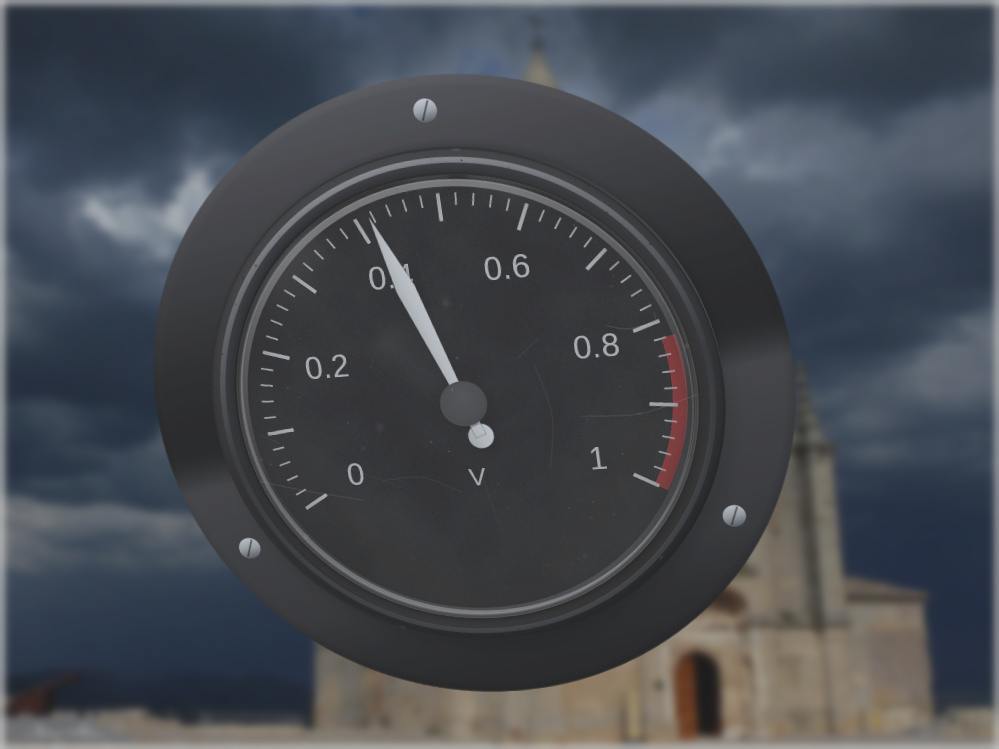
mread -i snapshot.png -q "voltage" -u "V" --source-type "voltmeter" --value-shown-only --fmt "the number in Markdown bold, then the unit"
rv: **0.42** V
